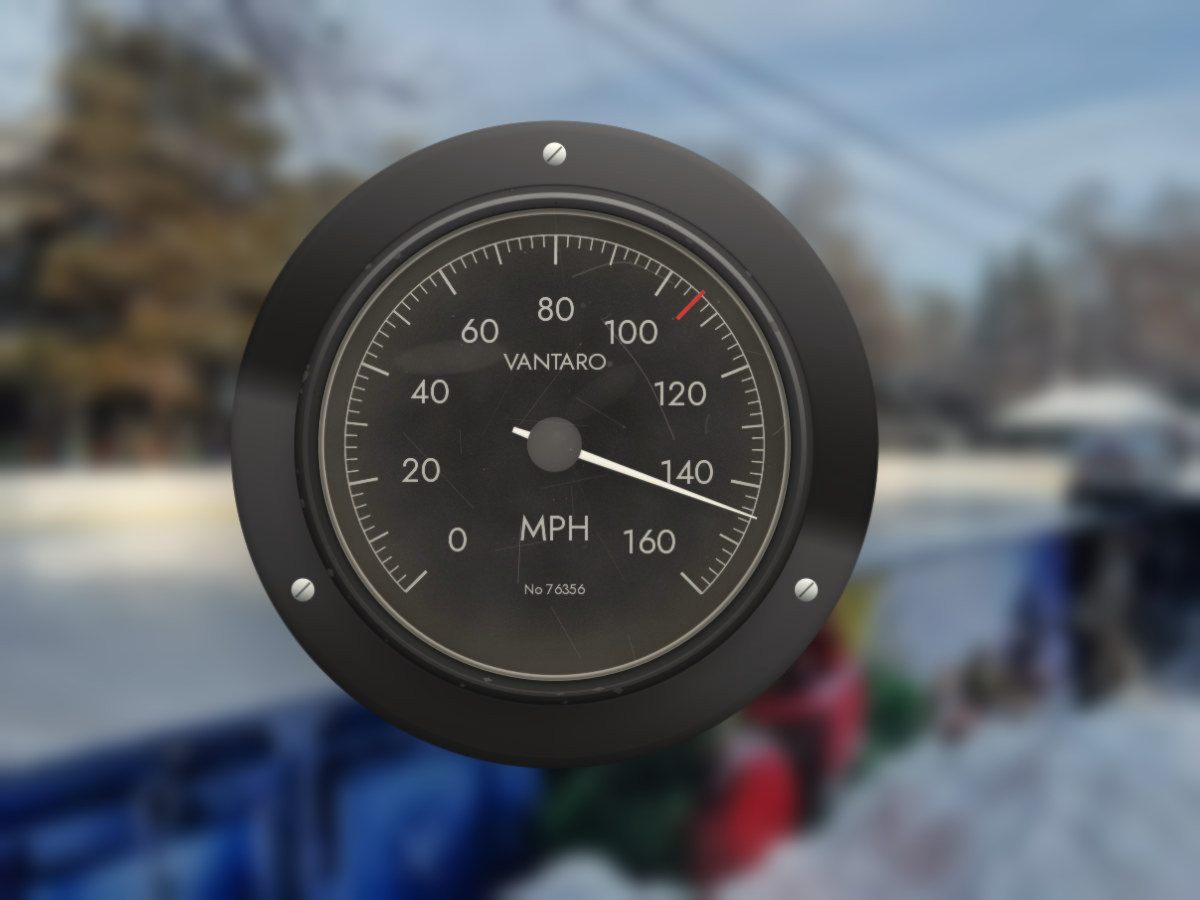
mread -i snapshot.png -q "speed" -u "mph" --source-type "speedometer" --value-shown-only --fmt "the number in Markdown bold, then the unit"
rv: **145** mph
